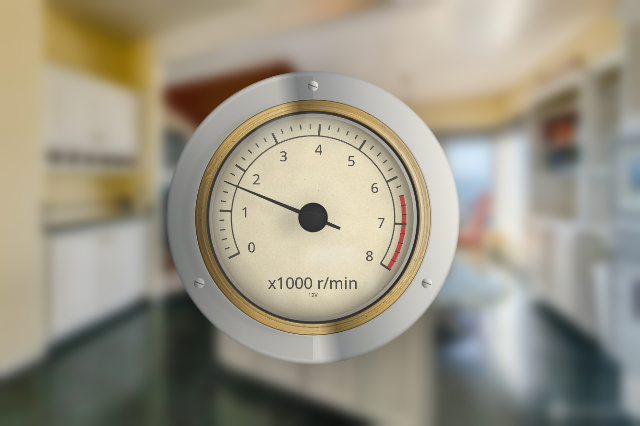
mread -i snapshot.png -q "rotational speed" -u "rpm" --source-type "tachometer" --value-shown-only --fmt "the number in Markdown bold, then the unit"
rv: **1600** rpm
